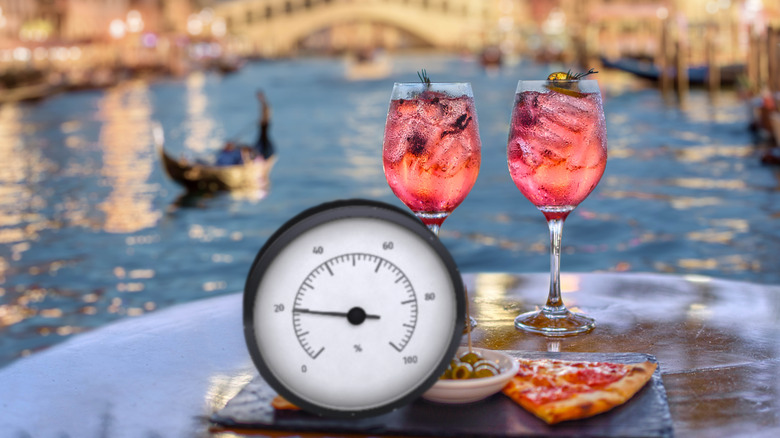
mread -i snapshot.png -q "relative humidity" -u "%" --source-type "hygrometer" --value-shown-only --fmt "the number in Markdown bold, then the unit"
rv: **20** %
